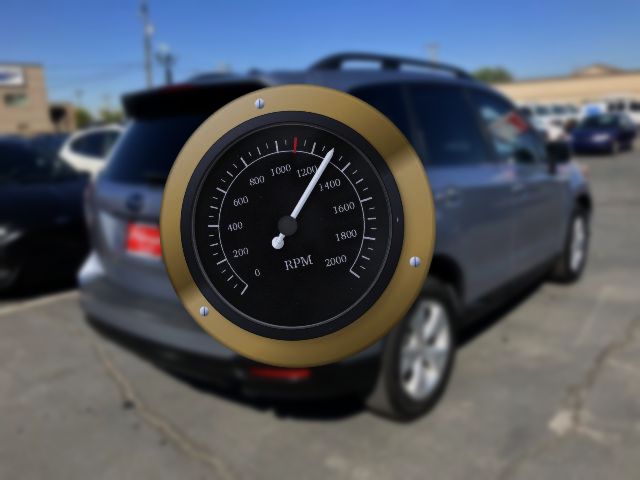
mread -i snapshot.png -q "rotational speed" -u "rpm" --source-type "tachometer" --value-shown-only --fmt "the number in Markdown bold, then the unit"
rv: **1300** rpm
